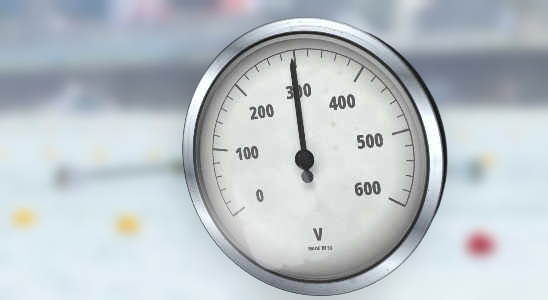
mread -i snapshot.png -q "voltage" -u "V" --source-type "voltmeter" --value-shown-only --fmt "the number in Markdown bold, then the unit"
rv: **300** V
